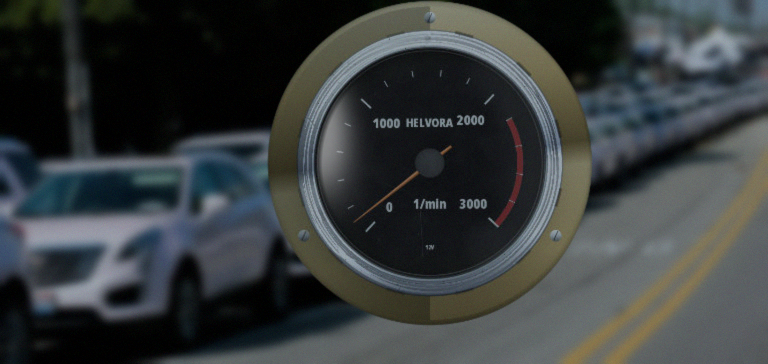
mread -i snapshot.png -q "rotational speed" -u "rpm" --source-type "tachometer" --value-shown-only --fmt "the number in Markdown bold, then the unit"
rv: **100** rpm
